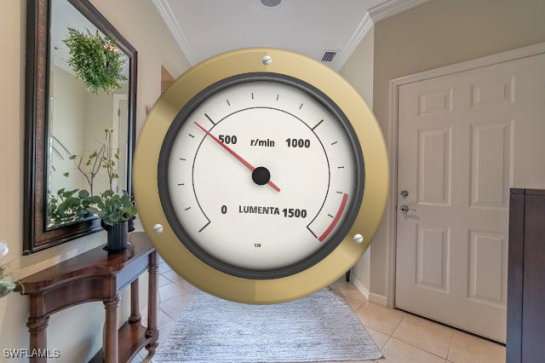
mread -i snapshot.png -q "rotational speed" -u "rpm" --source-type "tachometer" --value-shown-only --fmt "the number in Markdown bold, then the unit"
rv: **450** rpm
